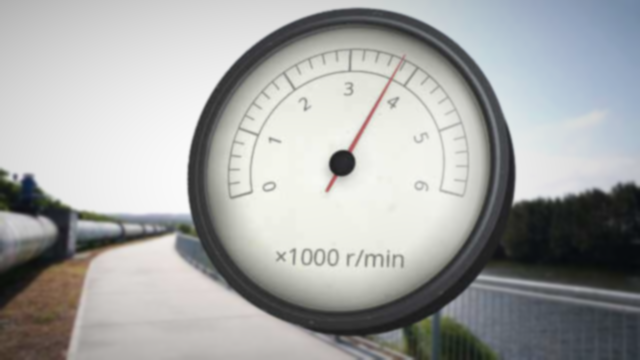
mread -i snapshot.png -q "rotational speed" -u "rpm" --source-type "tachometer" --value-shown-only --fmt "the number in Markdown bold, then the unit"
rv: **3800** rpm
